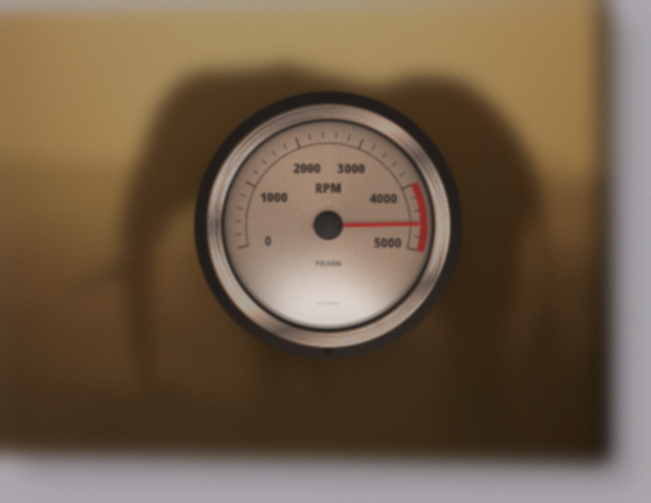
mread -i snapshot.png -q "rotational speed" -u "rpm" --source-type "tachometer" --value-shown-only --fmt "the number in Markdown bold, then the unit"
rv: **4600** rpm
